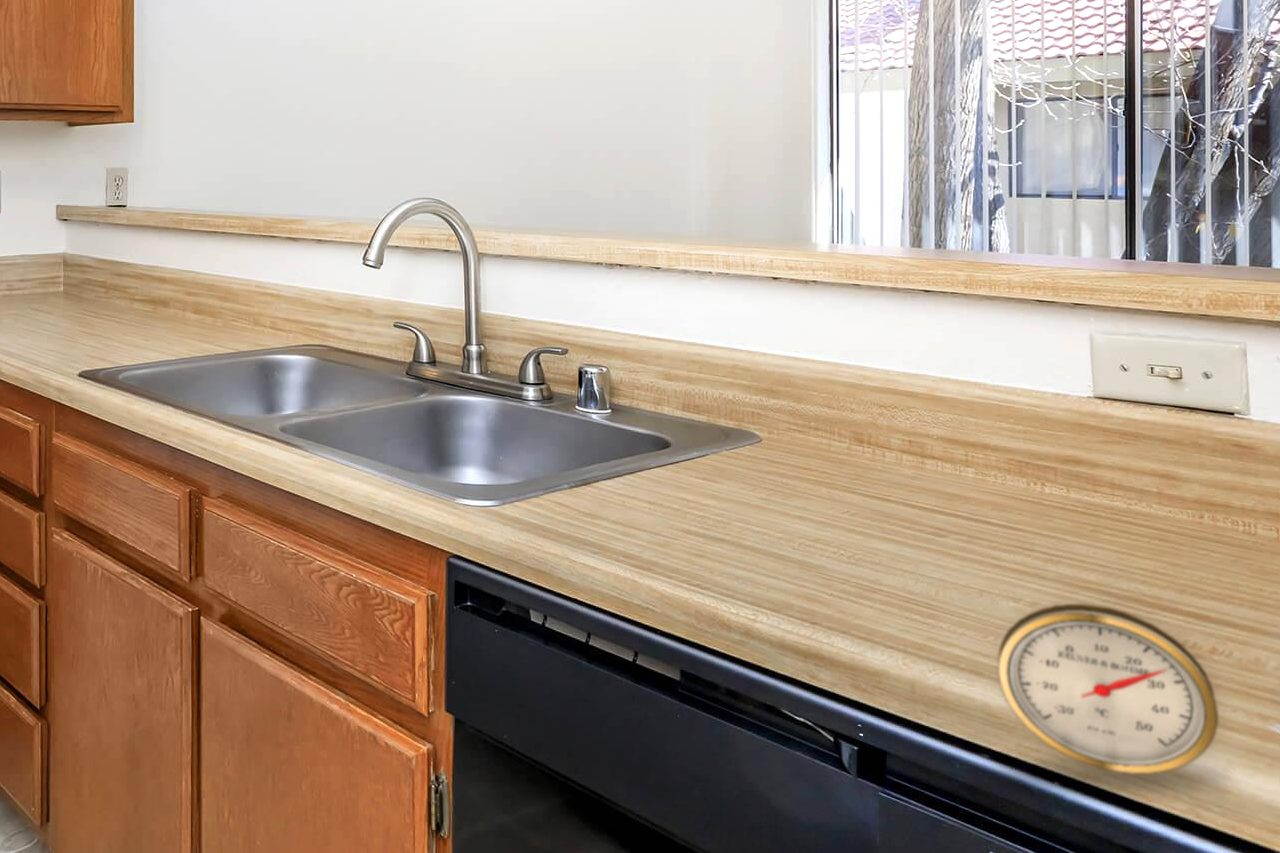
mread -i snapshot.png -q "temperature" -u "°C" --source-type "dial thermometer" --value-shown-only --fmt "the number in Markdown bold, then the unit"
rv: **26** °C
